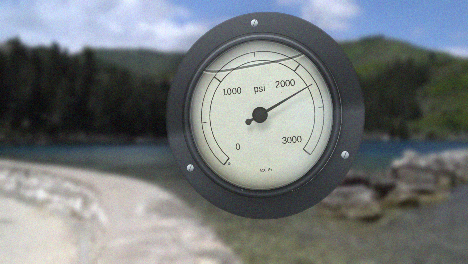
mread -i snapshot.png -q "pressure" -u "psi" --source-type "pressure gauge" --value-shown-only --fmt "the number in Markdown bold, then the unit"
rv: **2250** psi
